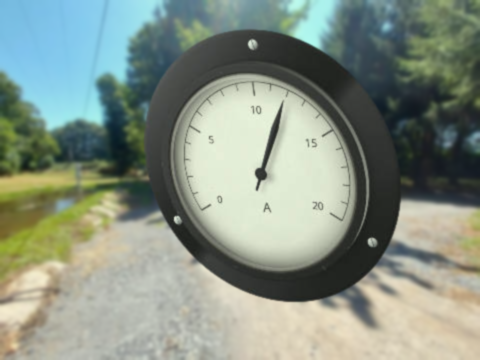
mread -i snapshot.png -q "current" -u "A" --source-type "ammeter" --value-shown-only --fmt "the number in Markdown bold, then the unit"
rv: **12** A
